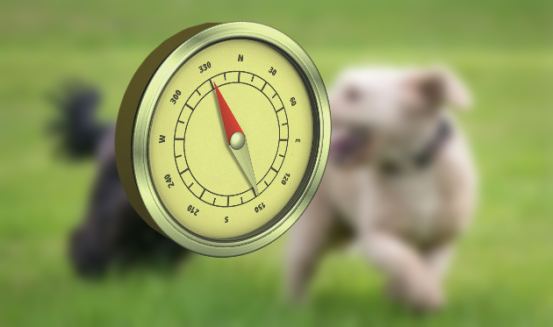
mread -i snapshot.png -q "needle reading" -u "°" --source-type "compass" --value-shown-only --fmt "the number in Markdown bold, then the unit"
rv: **330** °
